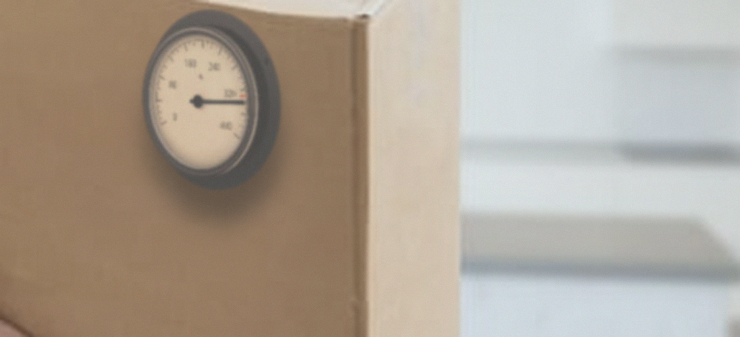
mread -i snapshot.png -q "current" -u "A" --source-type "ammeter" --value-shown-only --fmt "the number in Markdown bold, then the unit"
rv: **340** A
